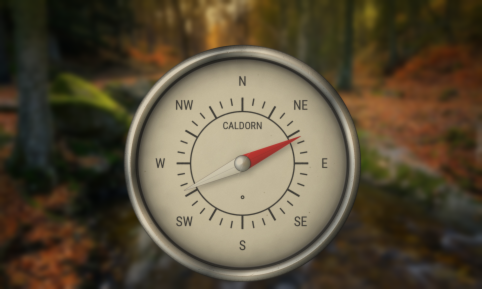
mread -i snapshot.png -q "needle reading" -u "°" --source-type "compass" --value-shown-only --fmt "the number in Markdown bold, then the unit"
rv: **65** °
